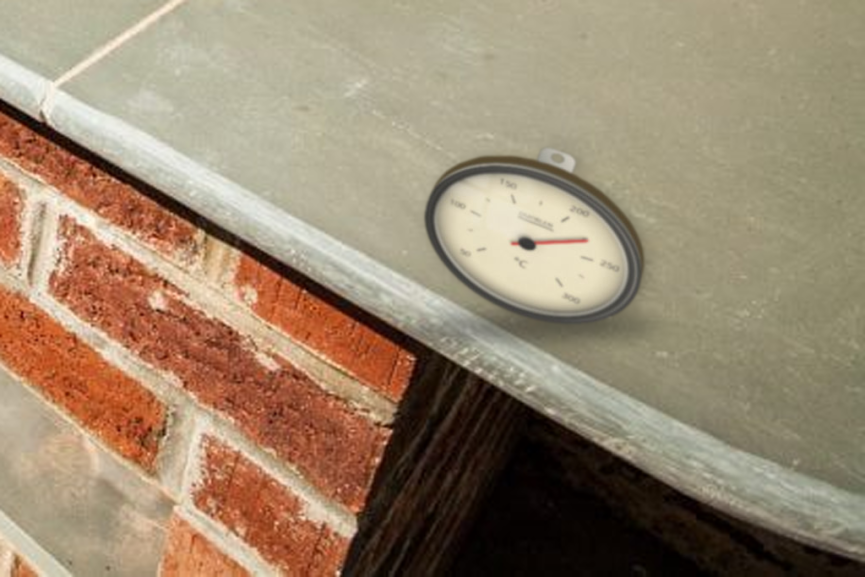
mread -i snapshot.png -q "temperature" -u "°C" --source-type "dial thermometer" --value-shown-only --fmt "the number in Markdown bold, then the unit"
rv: **225** °C
